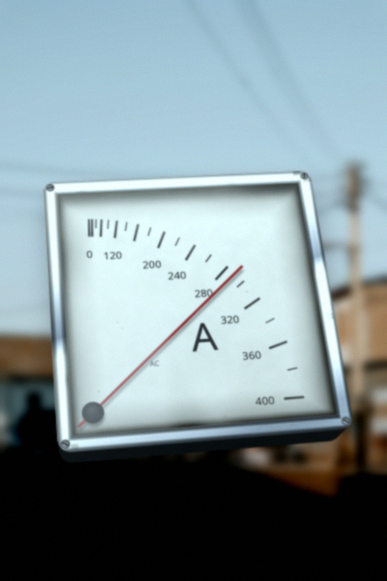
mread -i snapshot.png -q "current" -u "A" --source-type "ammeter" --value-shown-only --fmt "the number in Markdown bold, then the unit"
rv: **290** A
